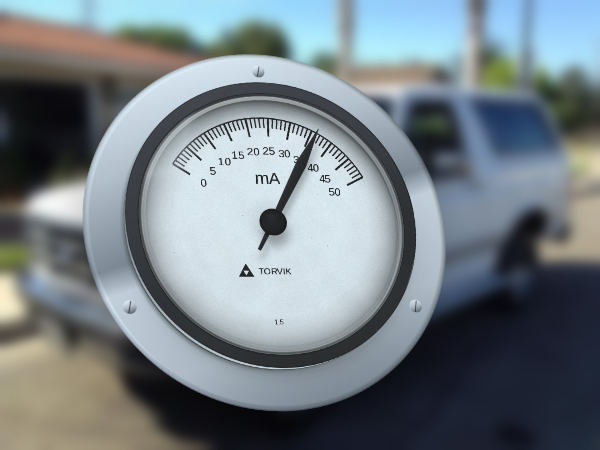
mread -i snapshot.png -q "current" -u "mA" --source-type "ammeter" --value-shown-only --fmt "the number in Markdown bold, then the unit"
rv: **36** mA
